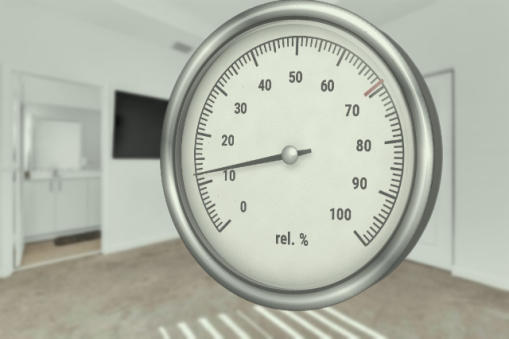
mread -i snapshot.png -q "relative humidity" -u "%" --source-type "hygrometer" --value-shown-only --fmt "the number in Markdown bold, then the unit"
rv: **12** %
